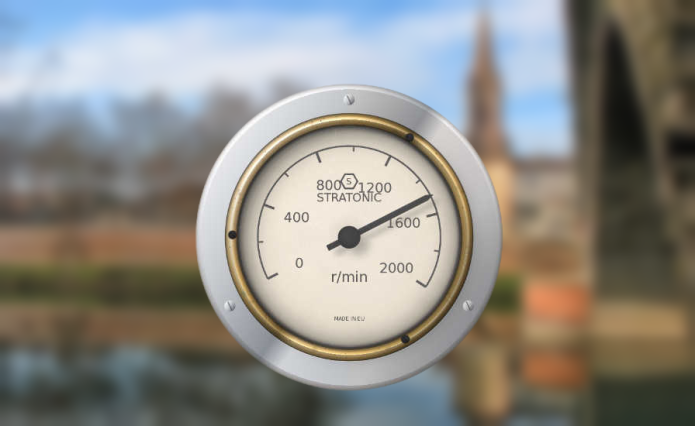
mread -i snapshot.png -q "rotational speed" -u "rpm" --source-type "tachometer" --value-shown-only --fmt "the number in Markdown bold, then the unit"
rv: **1500** rpm
